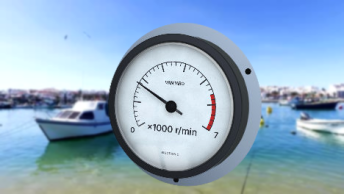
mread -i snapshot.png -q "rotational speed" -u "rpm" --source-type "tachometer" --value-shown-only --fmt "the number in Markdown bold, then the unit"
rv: **1800** rpm
